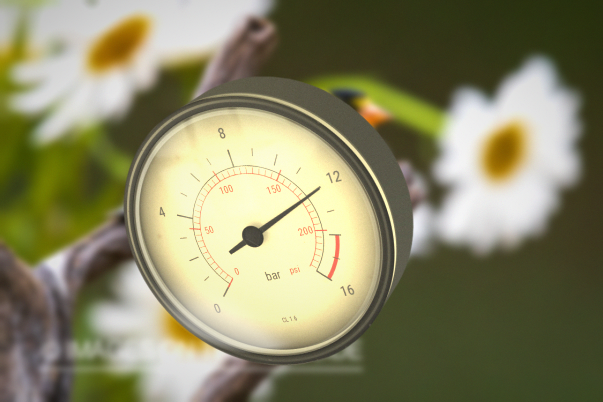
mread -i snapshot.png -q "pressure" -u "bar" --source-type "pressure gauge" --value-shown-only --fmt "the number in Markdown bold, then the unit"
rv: **12** bar
